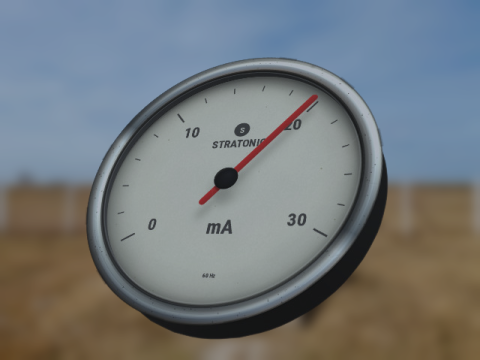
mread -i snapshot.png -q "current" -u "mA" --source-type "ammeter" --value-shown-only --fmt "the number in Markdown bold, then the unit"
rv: **20** mA
